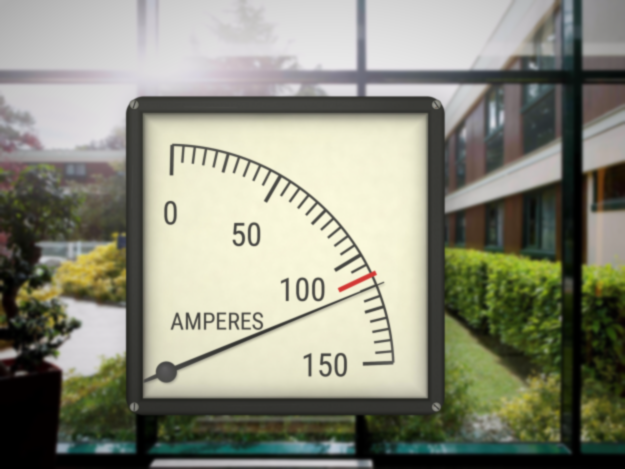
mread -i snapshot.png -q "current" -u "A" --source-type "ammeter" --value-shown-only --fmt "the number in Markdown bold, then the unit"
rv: **115** A
